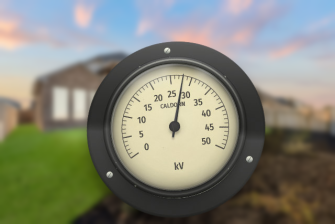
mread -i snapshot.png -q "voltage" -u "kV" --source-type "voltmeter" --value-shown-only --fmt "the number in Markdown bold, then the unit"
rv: **28** kV
